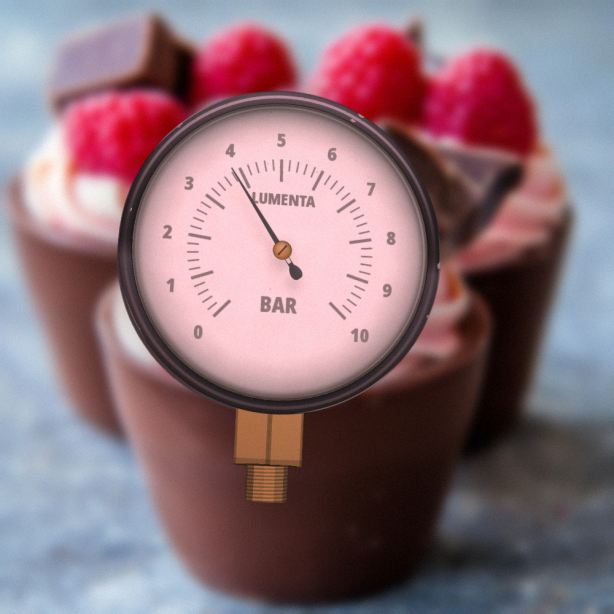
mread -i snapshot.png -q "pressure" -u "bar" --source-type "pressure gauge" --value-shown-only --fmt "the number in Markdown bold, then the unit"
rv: **3.8** bar
